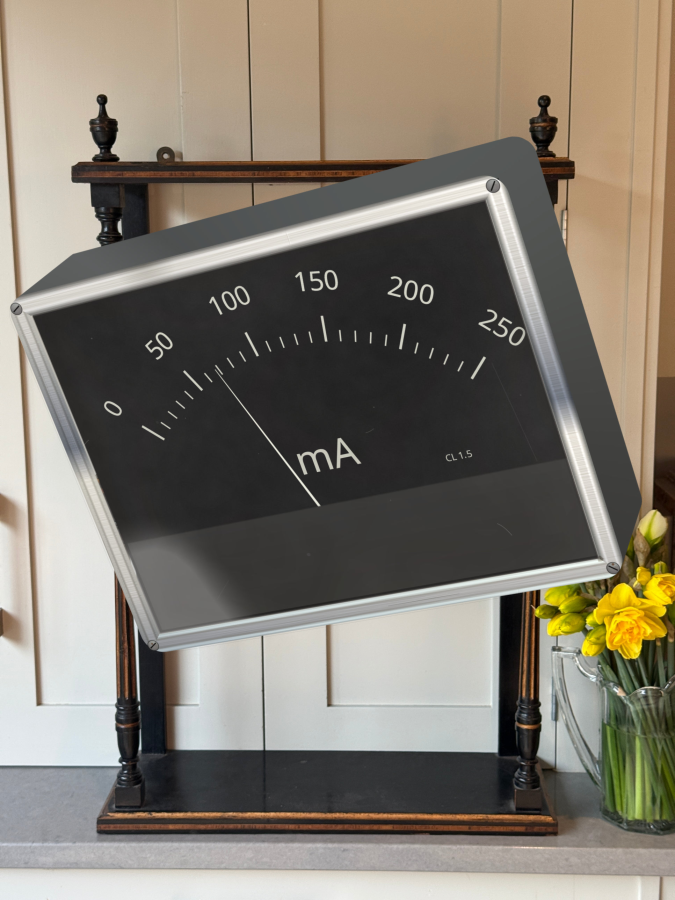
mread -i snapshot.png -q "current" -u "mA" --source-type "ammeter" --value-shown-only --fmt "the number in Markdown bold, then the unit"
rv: **70** mA
